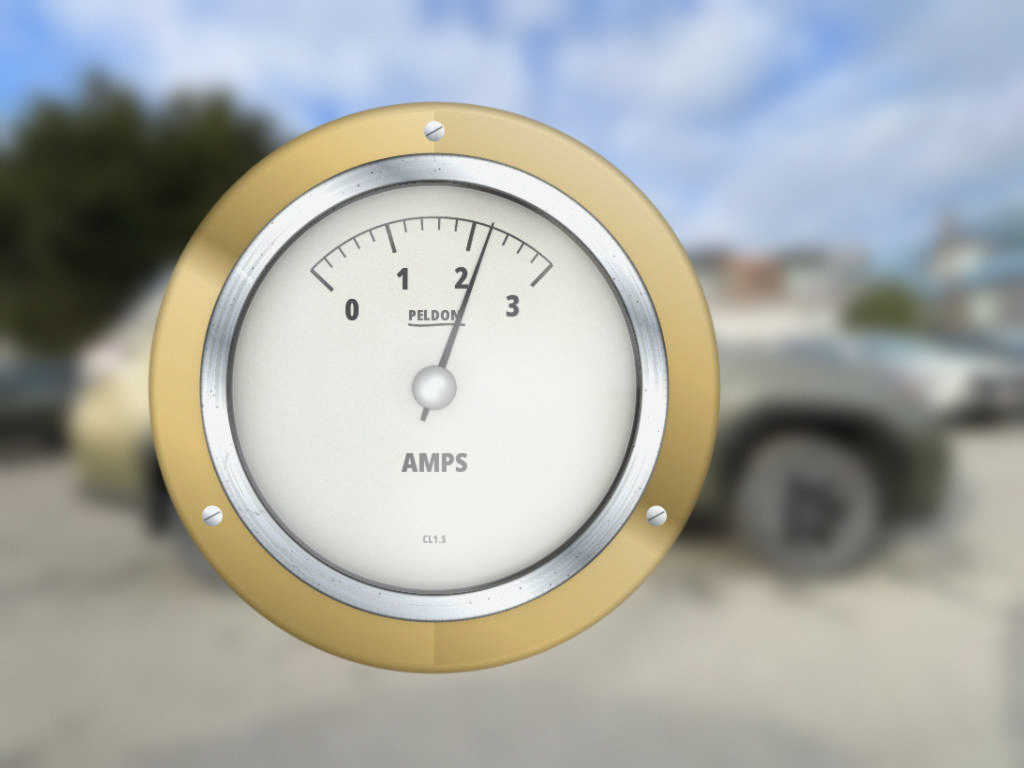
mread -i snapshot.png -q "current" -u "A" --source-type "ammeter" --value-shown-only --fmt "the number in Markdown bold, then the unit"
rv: **2.2** A
